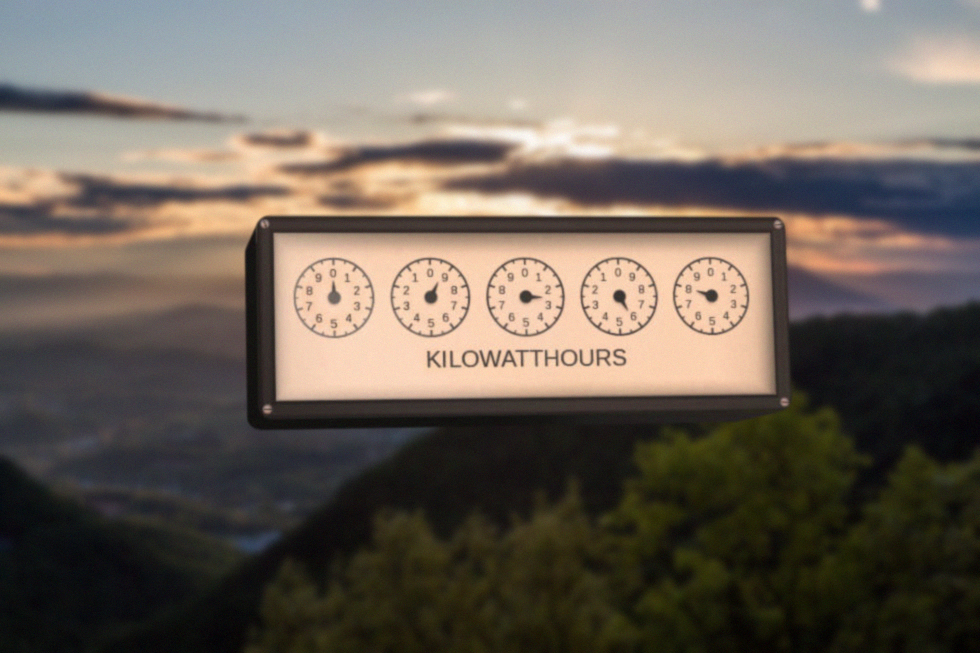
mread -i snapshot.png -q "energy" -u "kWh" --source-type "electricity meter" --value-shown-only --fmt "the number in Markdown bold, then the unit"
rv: **99258** kWh
